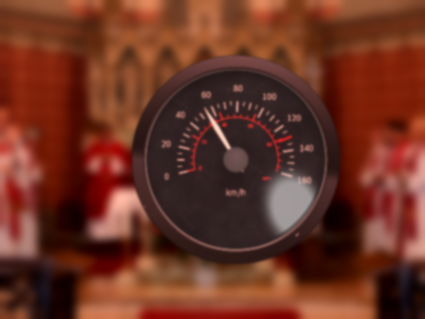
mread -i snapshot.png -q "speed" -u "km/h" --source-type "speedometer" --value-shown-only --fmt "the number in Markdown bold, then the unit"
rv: **55** km/h
